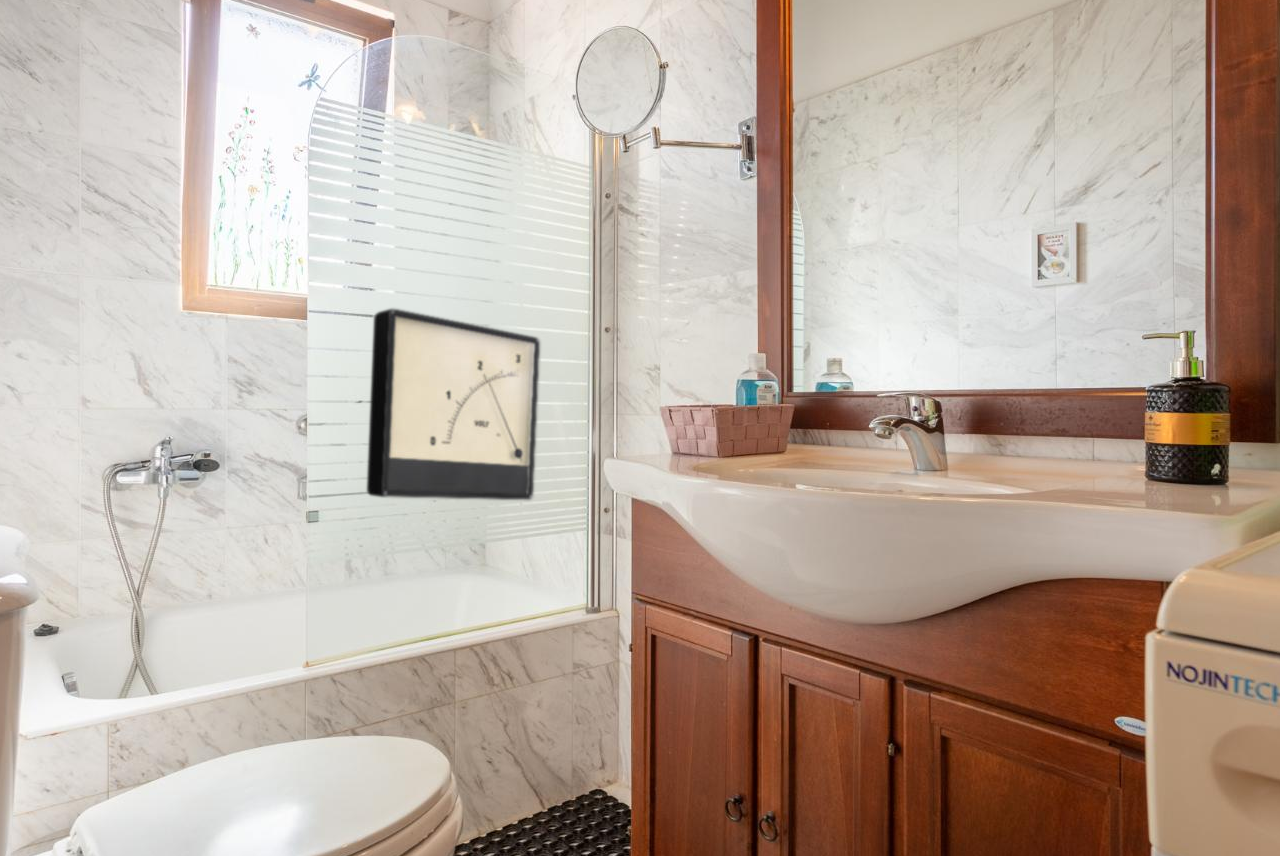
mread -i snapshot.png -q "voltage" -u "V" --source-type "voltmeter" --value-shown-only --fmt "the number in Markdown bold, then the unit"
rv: **2** V
